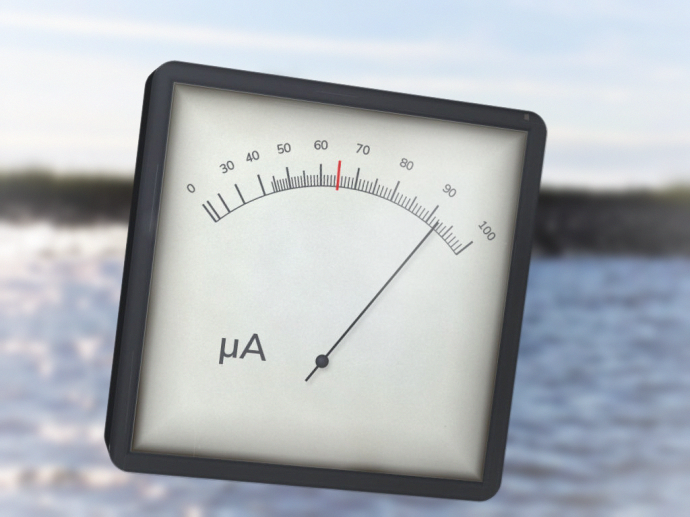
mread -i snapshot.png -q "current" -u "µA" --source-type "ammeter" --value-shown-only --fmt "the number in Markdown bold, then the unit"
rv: **92** µA
